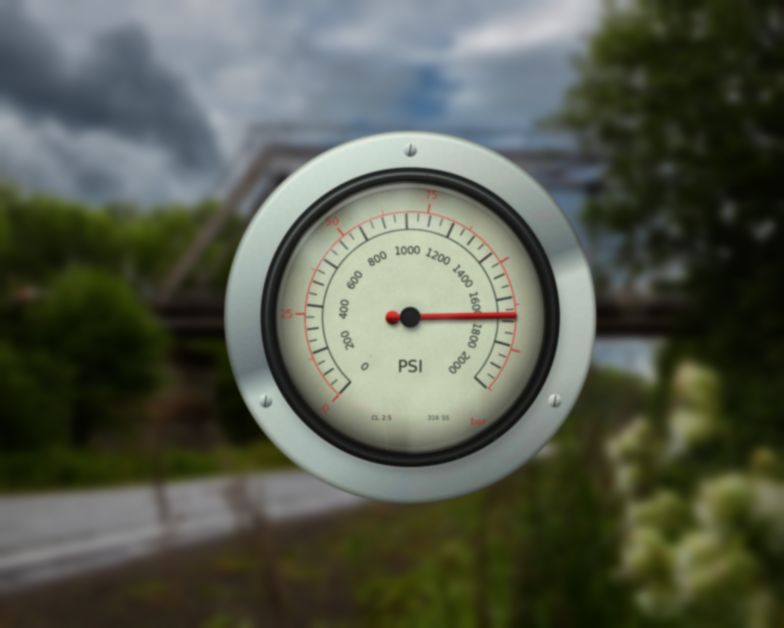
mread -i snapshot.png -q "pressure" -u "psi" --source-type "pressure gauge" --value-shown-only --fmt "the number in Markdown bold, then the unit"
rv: **1675** psi
